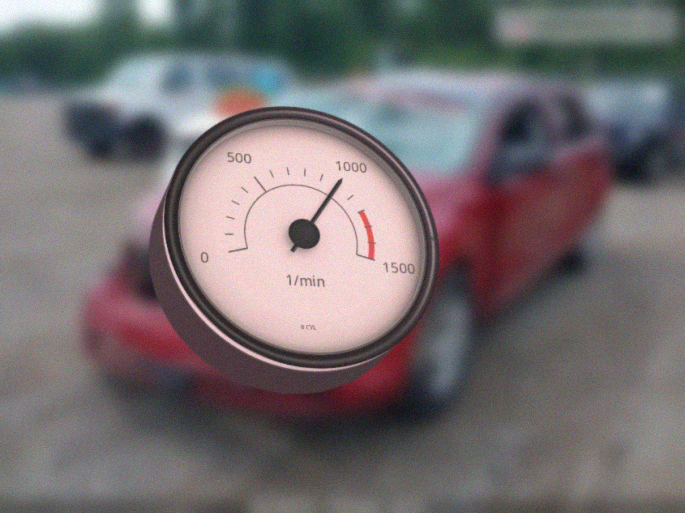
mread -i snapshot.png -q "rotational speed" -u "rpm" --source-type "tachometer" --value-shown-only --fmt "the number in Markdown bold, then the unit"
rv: **1000** rpm
